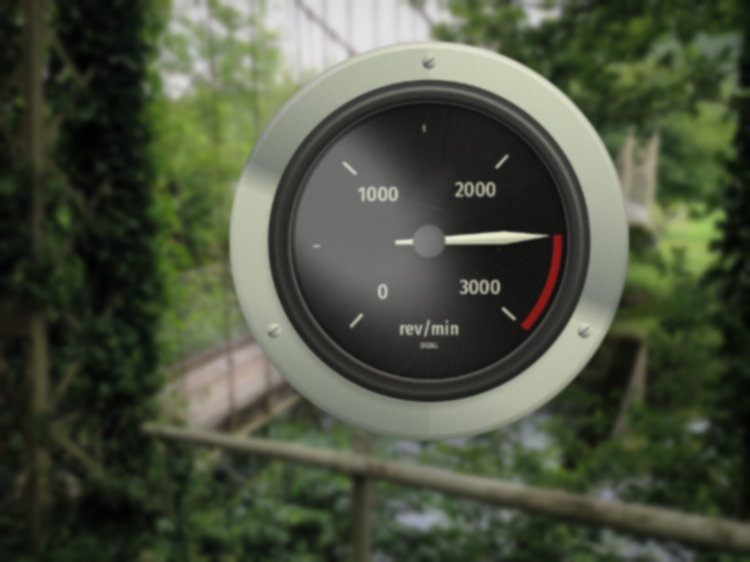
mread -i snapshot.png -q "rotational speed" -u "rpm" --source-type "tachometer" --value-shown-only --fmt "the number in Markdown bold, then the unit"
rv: **2500** rpm
